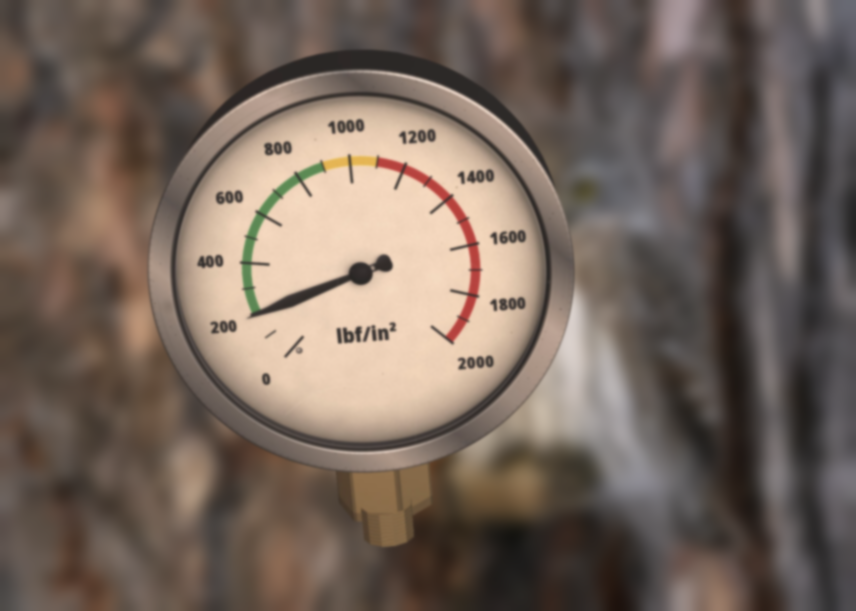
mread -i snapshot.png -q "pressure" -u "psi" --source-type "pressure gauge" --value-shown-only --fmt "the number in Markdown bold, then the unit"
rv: **200** psi
